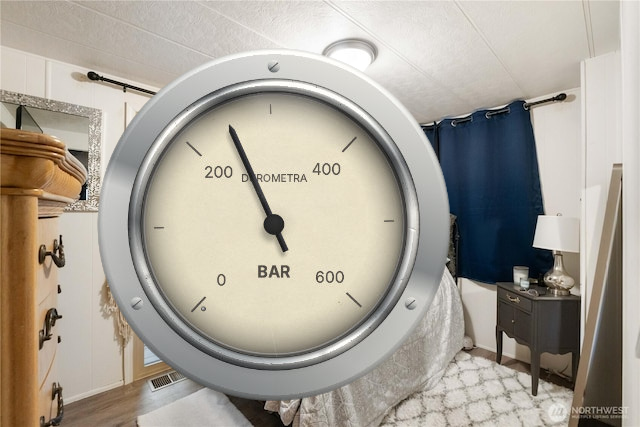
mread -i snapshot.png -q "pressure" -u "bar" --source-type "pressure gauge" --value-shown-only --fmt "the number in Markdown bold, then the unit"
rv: **250** bar
